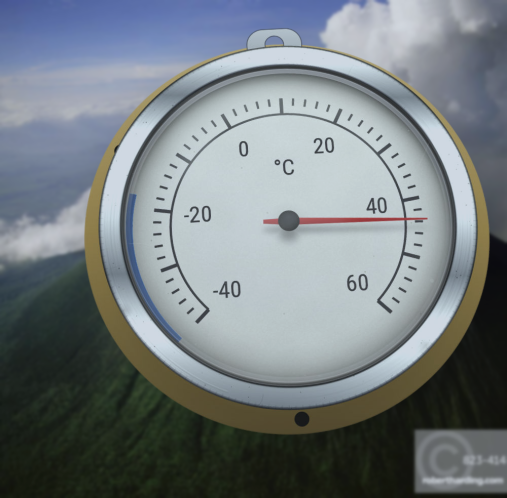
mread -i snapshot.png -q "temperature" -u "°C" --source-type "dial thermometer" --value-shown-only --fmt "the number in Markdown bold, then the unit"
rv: **44** °C
